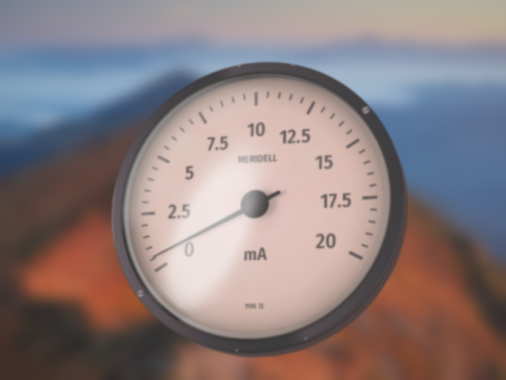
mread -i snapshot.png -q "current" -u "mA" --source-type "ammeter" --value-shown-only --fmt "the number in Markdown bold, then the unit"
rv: **0.5** mA
